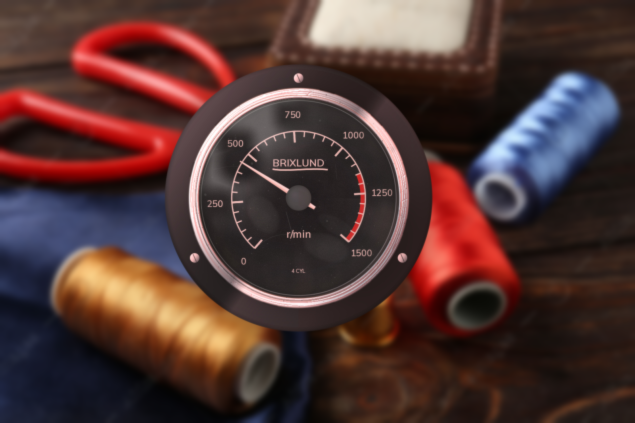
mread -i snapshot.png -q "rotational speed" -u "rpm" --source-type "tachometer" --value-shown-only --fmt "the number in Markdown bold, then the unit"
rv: **450** rpm
